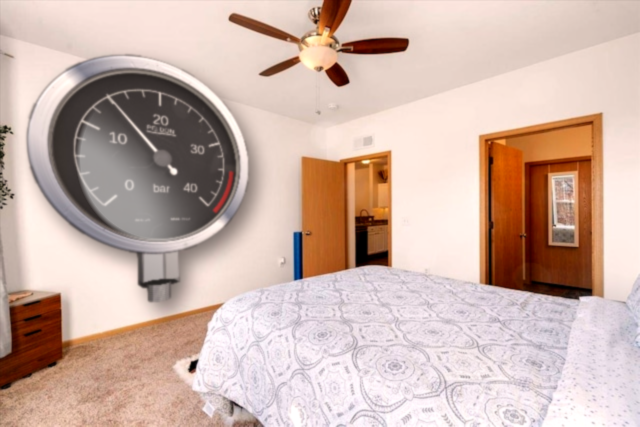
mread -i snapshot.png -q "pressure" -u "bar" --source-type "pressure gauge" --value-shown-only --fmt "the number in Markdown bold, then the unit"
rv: **14** bar
